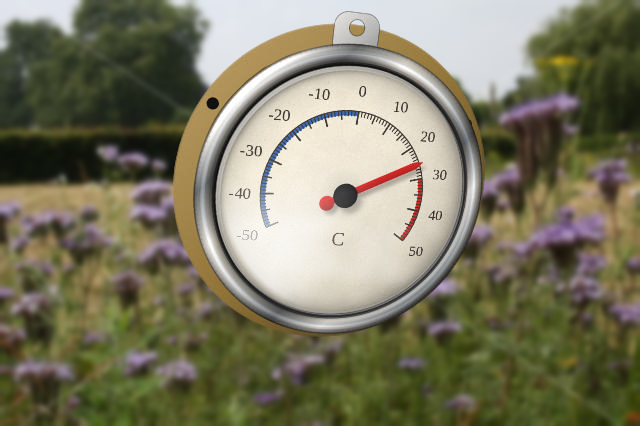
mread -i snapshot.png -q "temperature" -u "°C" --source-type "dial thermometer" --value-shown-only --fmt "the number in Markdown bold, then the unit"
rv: **25** °C
